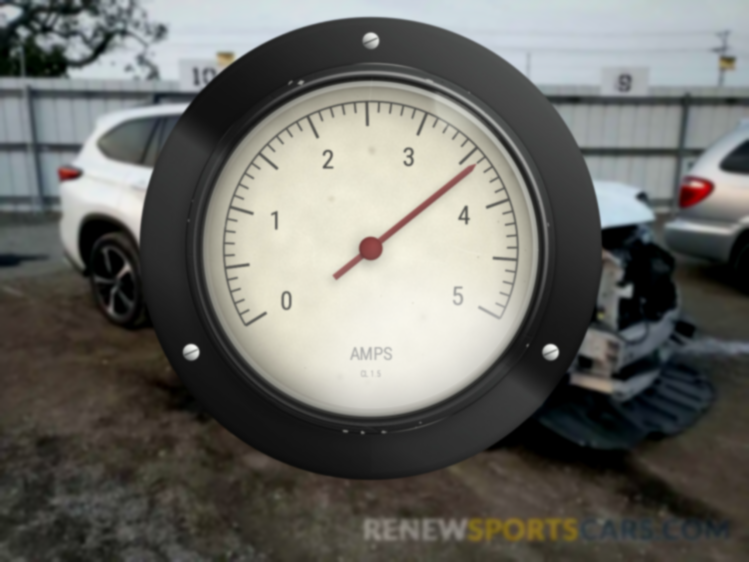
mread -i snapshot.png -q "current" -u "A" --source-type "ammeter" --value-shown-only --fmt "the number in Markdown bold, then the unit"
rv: **3.6** A
